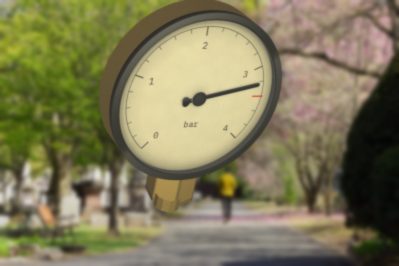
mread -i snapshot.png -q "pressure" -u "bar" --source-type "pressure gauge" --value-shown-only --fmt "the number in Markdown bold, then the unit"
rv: **3.2** bar
